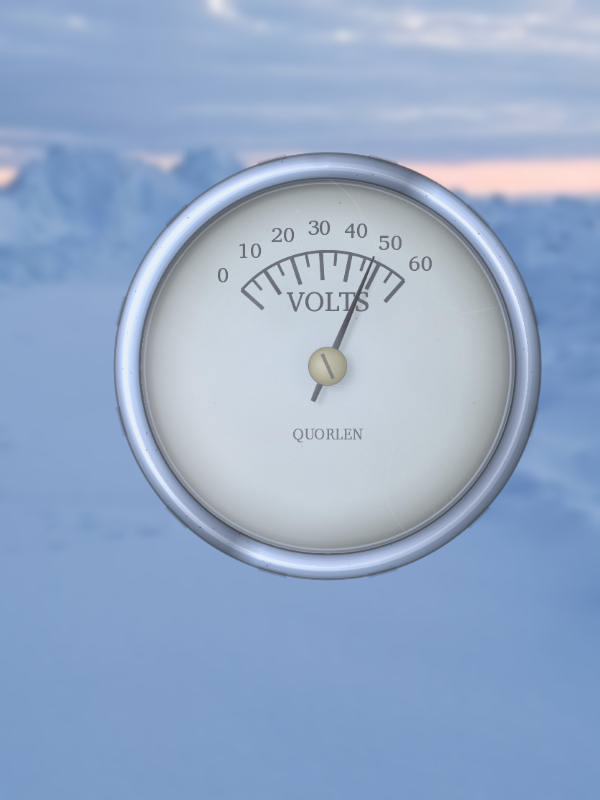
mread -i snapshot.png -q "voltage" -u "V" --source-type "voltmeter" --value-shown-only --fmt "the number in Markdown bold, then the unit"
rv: **47.5** V
